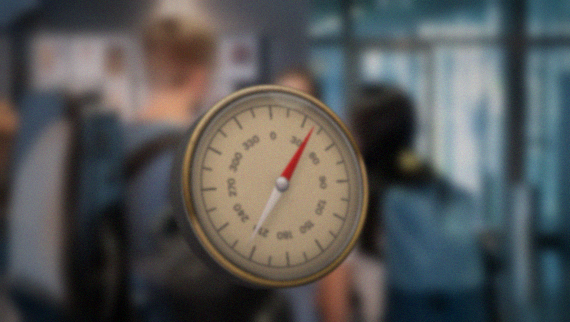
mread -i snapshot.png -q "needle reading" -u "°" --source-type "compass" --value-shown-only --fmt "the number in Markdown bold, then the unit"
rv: **37.5** °
